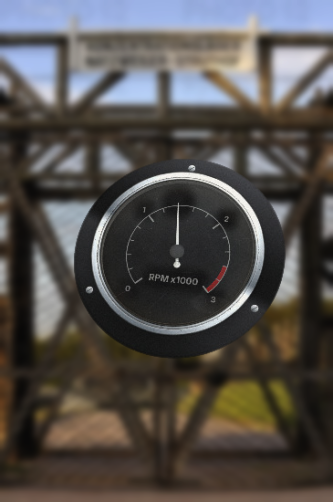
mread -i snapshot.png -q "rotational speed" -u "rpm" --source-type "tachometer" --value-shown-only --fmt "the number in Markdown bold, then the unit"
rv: **1400** rpm
